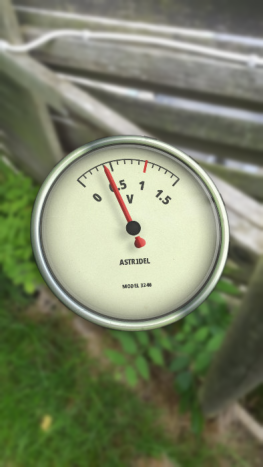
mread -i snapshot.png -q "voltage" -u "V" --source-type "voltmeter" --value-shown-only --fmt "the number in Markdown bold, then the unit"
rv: **0.4** V
